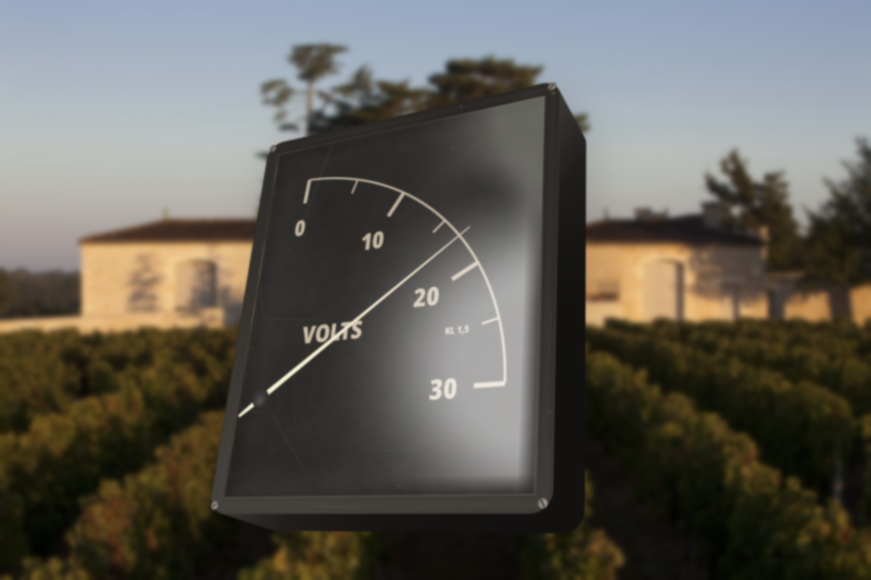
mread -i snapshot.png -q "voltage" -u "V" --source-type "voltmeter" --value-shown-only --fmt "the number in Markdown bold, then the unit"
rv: **17.5** V
